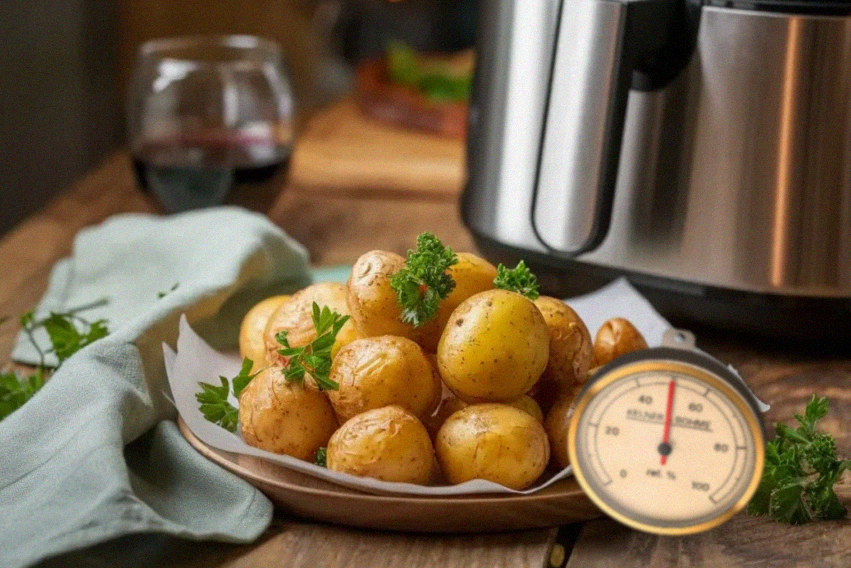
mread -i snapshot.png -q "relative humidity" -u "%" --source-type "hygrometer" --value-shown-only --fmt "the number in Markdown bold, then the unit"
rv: **50** %
